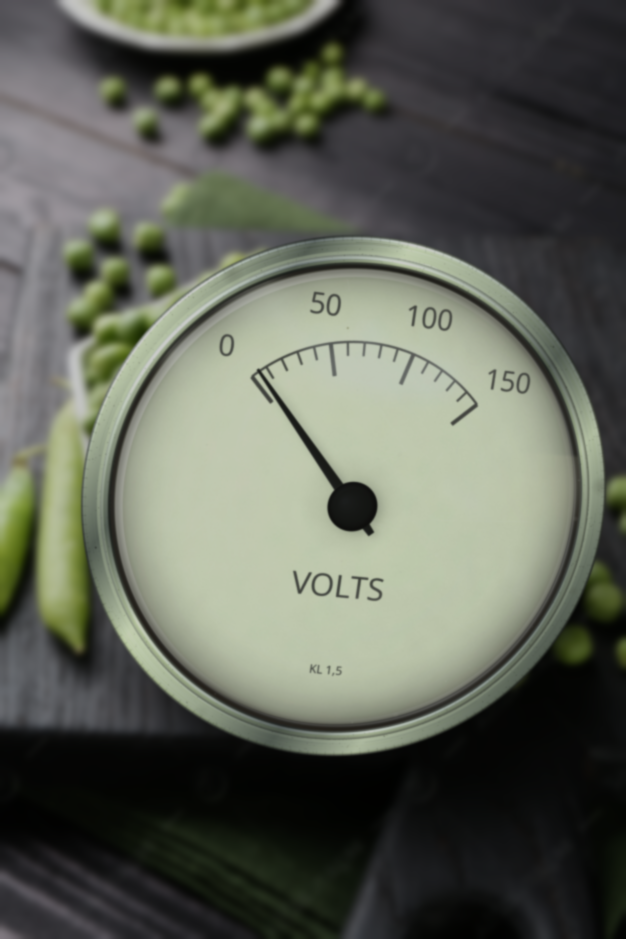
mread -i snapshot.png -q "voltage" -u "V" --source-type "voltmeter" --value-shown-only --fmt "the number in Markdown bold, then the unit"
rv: **5** V
